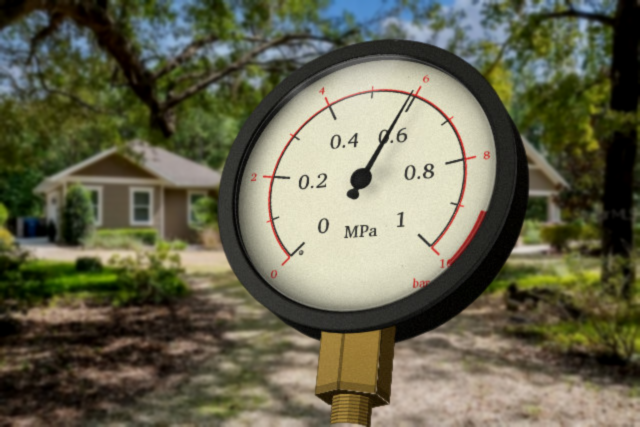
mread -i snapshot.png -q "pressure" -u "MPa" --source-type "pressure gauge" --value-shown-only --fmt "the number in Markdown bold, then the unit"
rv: **0.6** MPa
